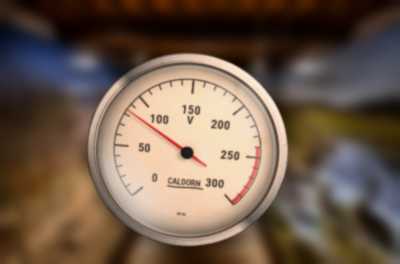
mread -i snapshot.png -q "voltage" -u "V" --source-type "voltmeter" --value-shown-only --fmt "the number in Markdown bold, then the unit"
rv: **85** V
